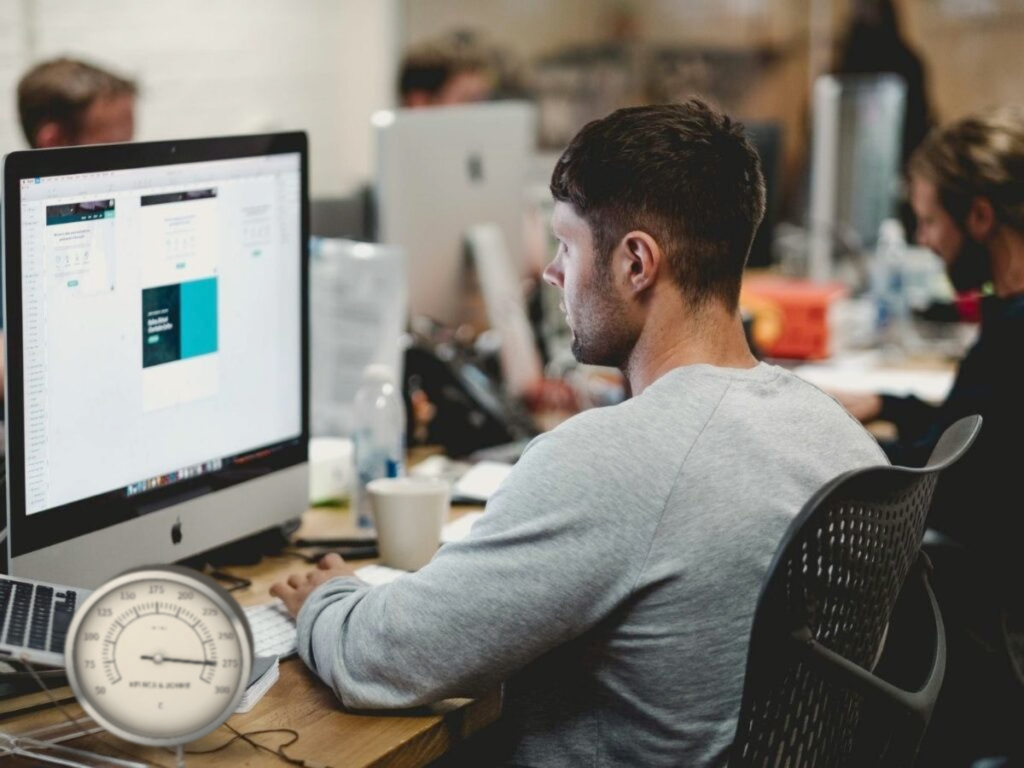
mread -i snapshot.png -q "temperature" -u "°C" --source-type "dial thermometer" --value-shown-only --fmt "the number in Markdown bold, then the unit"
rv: **275** °C
